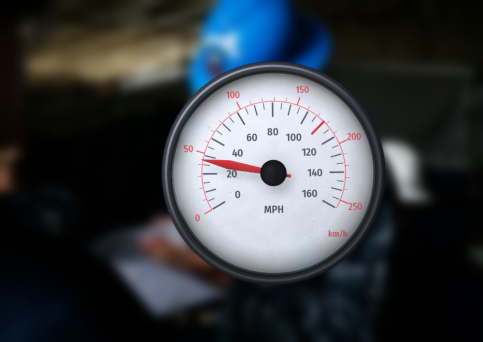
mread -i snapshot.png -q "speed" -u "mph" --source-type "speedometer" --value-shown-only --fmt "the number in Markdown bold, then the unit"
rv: **27.5** mph
